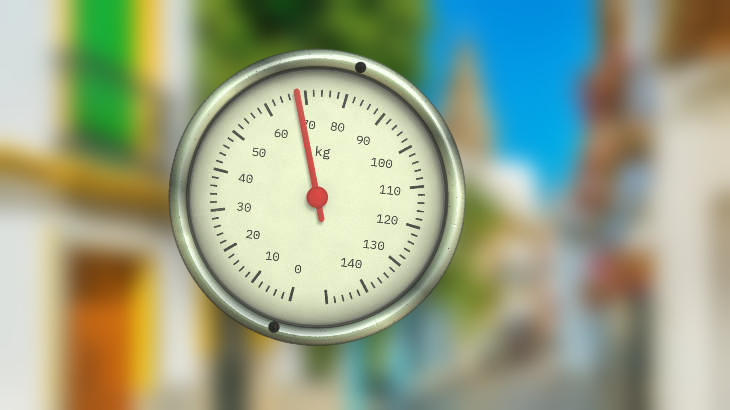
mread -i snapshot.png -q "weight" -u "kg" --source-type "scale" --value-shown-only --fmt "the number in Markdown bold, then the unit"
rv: **68** kg
